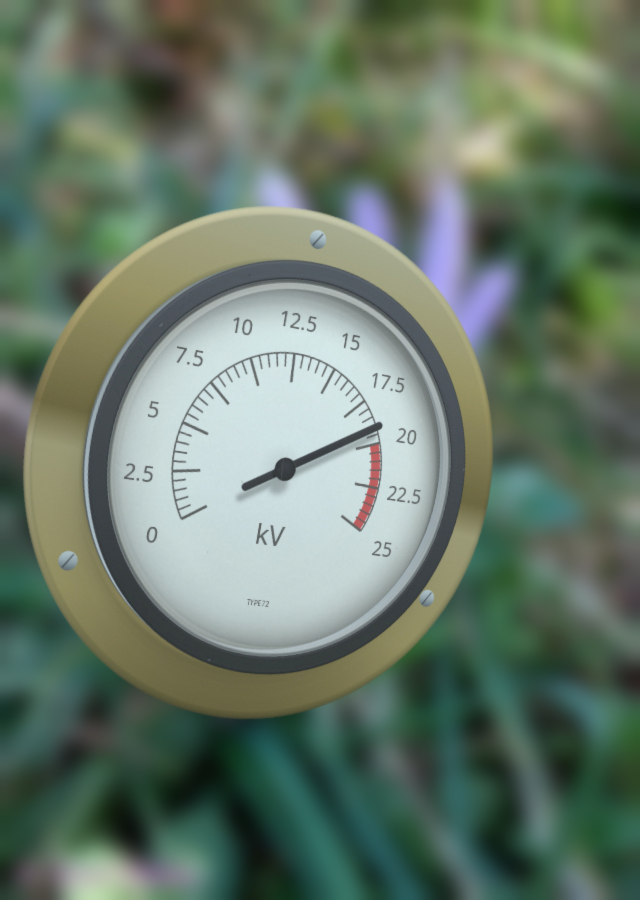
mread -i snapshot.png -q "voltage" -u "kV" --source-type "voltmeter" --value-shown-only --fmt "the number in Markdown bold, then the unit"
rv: **19** kV
